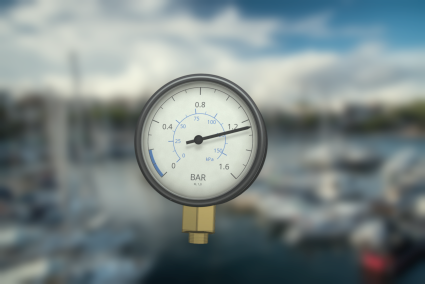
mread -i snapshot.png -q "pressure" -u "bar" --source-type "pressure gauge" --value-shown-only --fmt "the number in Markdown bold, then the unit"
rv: **1.25** bar
